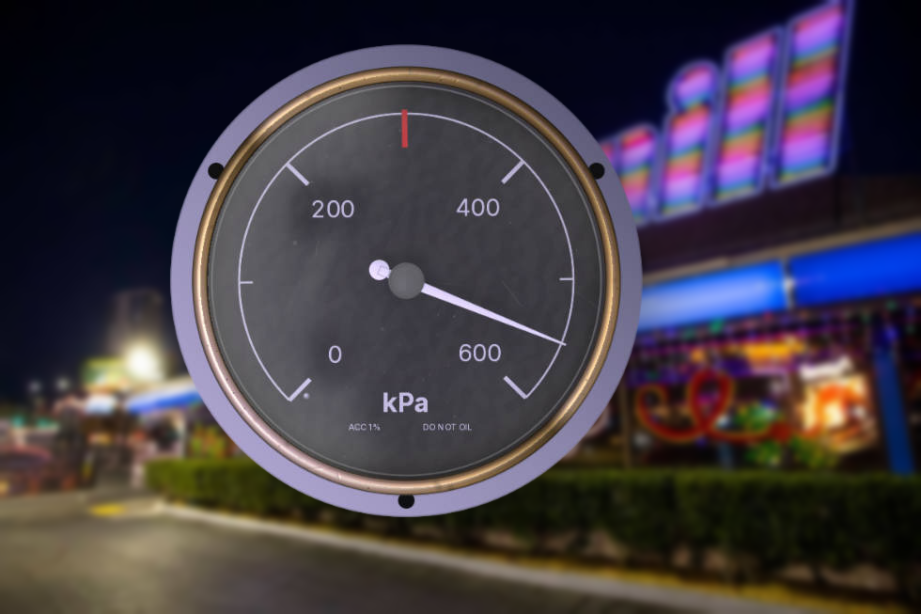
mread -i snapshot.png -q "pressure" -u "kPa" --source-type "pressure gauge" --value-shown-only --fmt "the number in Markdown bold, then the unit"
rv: **550** kPa
